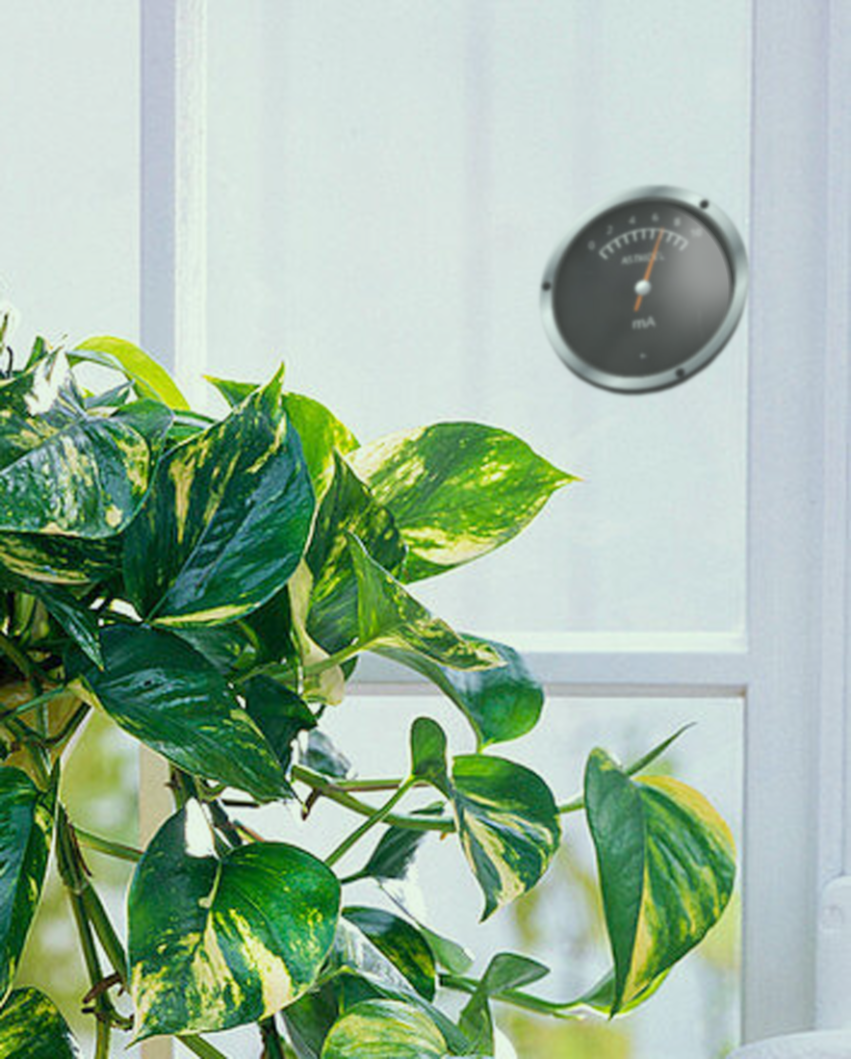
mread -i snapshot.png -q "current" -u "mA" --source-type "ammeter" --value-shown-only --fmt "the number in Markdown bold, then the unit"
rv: **7** mA
